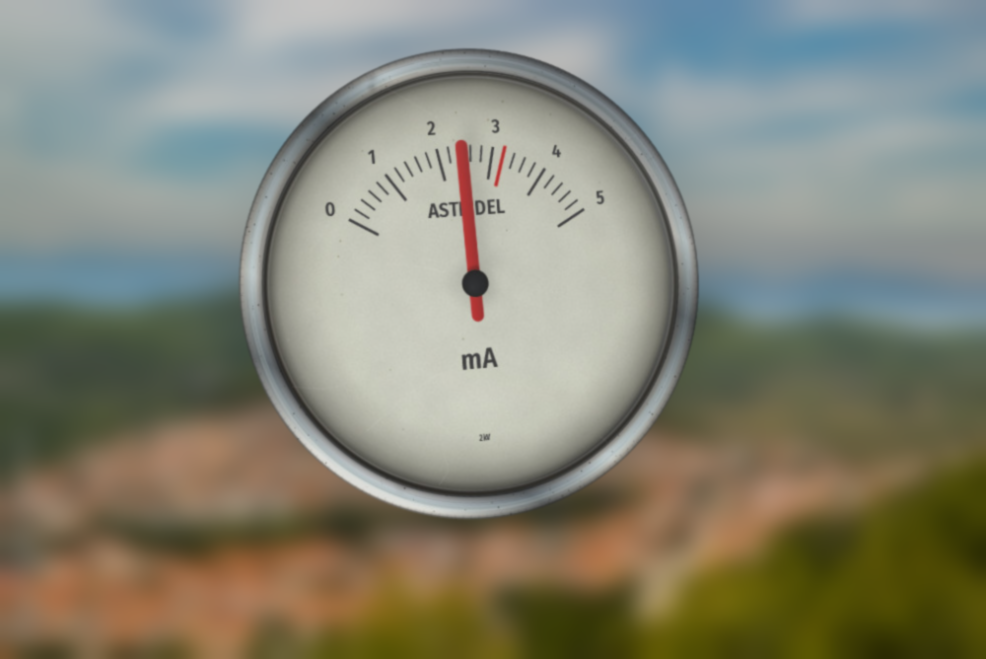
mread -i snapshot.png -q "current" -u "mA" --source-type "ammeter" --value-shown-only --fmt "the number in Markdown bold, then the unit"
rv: **2.4** mA
